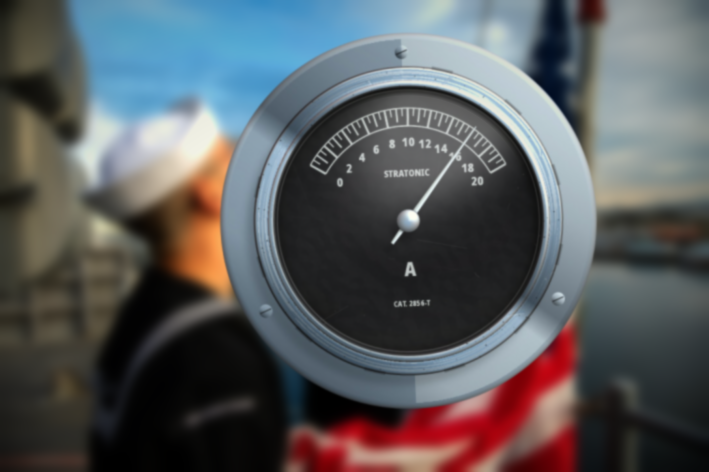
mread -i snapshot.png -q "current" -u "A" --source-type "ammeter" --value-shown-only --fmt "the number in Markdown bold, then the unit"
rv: **16** A
